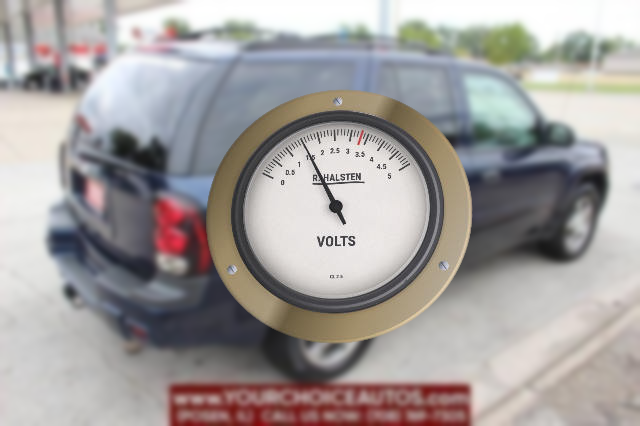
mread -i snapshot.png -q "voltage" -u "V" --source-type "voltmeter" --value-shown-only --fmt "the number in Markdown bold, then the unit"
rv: **1.5** V
